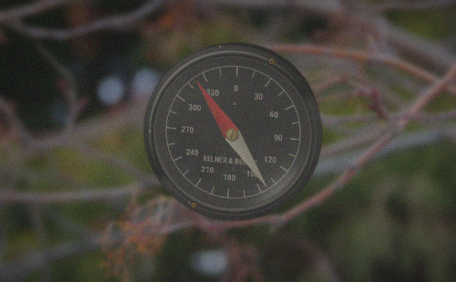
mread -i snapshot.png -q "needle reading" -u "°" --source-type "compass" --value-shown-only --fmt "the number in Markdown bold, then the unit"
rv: **322.5** °
